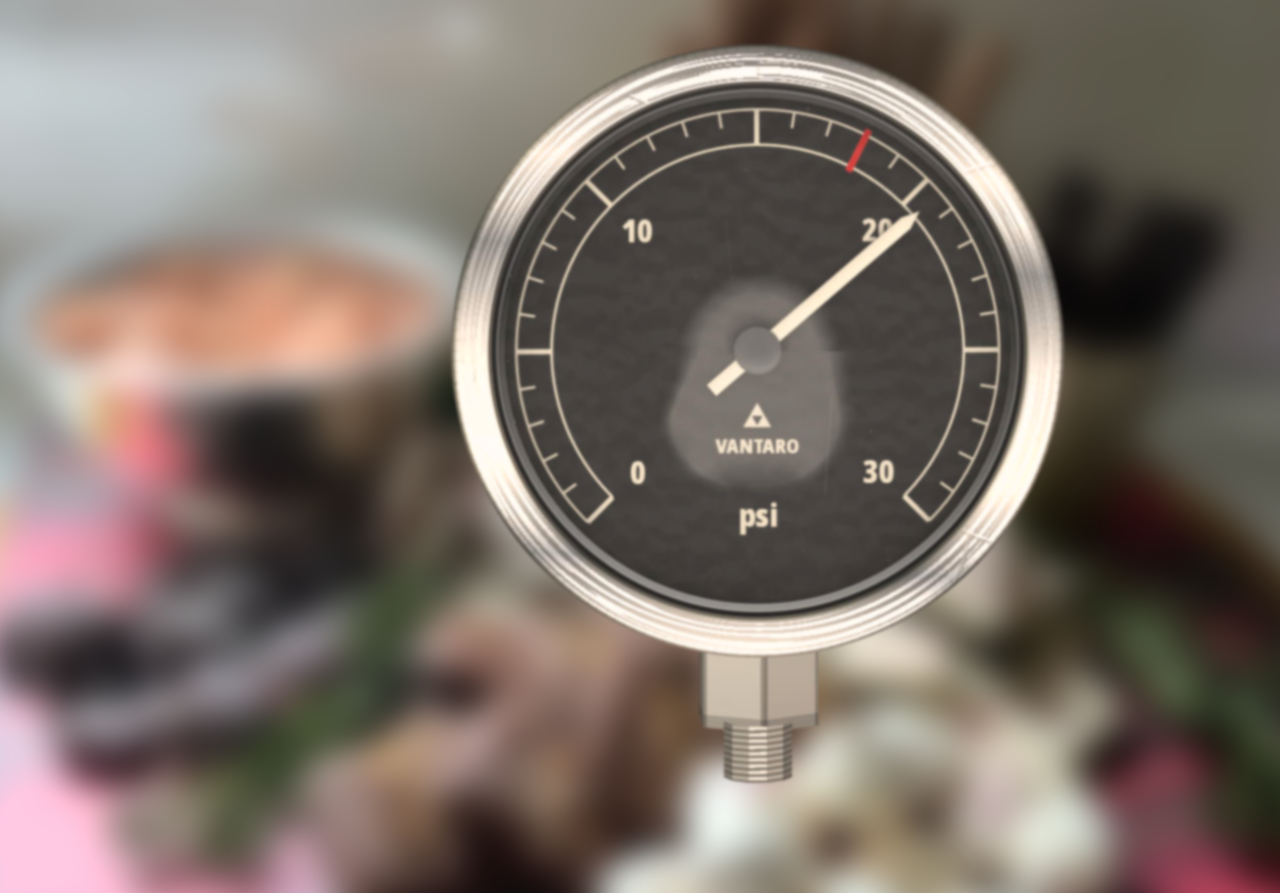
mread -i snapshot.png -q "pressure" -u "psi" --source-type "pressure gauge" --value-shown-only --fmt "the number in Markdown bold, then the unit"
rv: **20.5** psi
